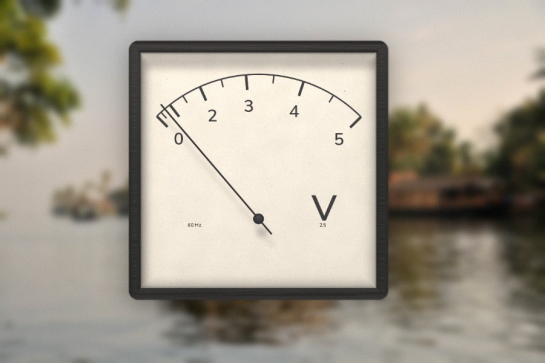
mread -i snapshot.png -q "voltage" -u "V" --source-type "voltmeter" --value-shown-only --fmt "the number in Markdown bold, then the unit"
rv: **0.75** V
